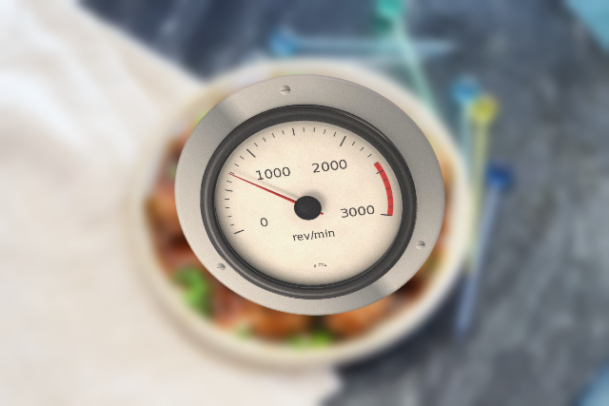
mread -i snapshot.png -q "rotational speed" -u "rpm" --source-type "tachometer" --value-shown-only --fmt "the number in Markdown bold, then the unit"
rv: **700** rpm
